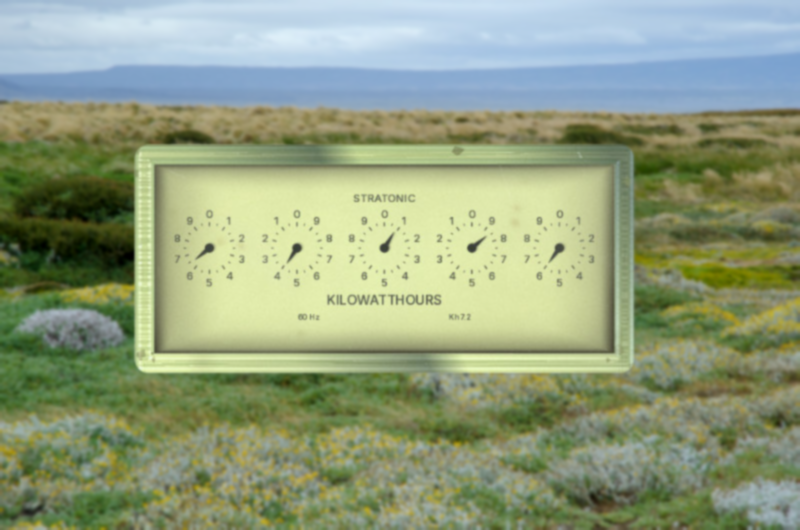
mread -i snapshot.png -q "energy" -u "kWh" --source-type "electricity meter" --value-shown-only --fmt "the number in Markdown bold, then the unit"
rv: **64086** kWh
